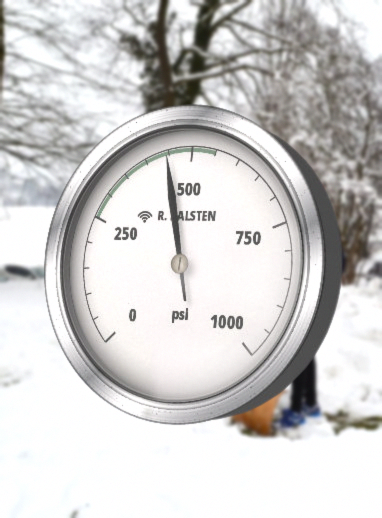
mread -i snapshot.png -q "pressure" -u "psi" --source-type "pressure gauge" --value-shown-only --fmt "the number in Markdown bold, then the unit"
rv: **450** psi
